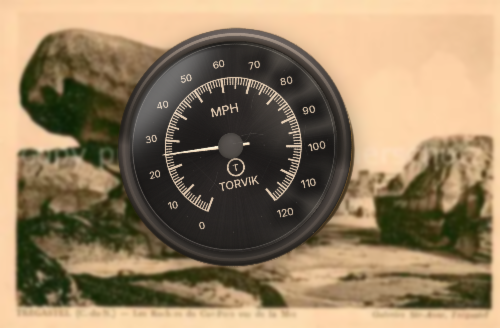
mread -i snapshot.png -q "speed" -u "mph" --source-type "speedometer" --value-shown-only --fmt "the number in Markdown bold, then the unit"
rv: **25** mph
